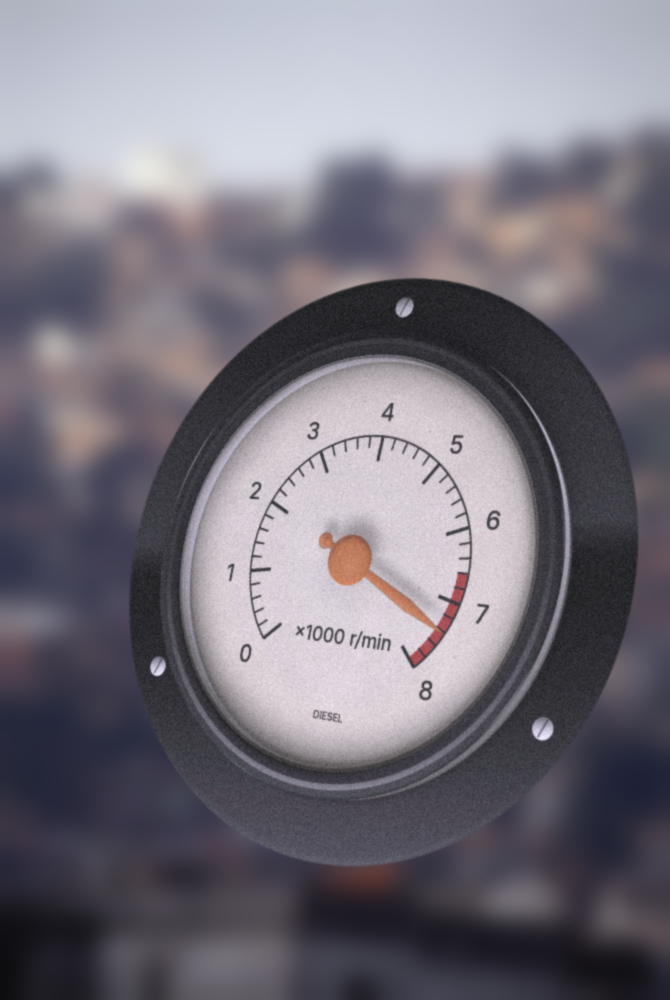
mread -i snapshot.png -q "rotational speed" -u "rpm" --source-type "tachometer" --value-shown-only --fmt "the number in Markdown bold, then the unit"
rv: **7400** rpm
